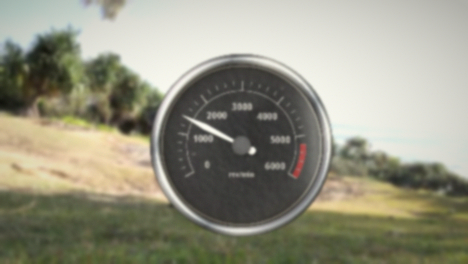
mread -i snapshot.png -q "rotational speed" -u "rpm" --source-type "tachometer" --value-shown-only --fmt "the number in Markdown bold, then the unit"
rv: **1400** rpm
